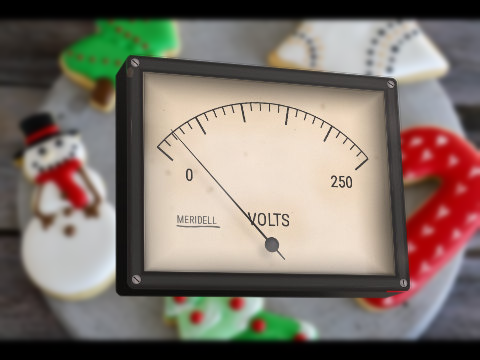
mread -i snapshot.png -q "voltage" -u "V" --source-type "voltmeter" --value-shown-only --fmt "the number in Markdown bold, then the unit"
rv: **20** V
